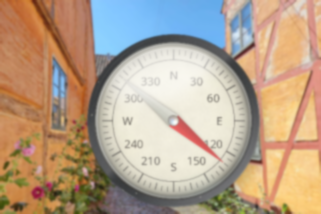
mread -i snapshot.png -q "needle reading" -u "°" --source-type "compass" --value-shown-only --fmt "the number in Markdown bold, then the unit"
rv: **130** °
